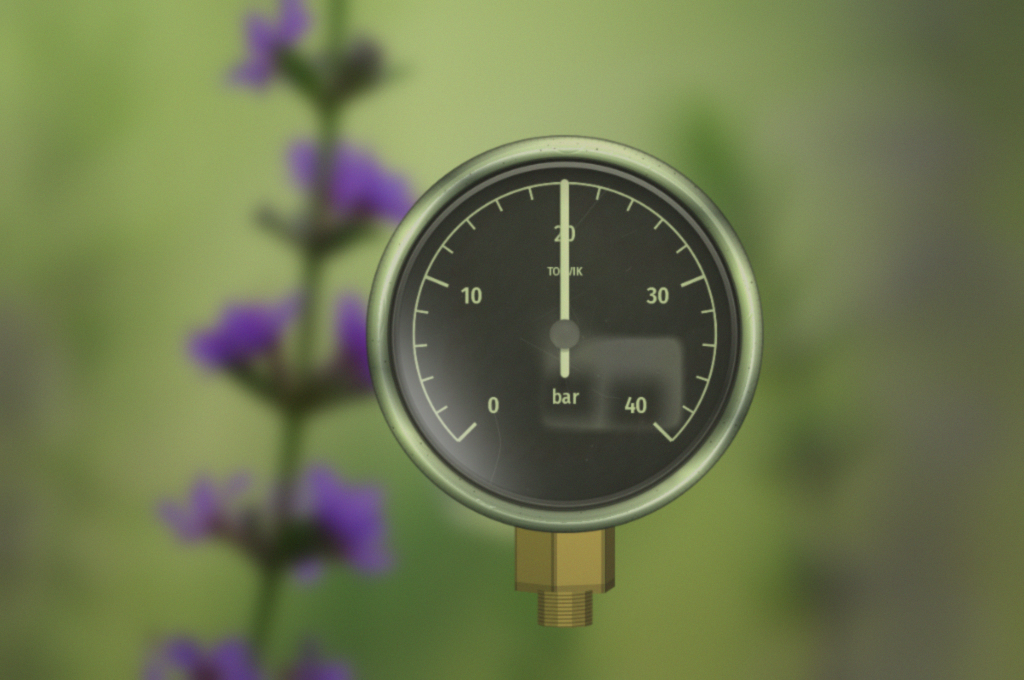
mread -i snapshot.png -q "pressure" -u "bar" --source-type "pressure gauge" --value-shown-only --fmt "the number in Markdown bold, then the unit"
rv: **20** bar
